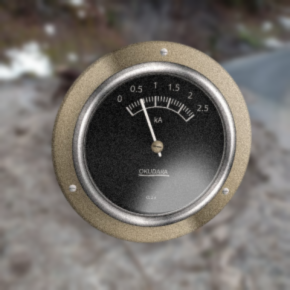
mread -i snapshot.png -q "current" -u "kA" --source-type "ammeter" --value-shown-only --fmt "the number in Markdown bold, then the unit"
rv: **0.5** kA
